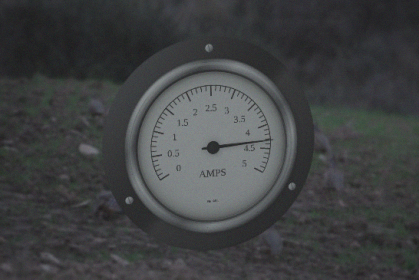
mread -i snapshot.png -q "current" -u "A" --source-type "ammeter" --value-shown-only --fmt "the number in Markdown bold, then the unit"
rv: **4.3** A
